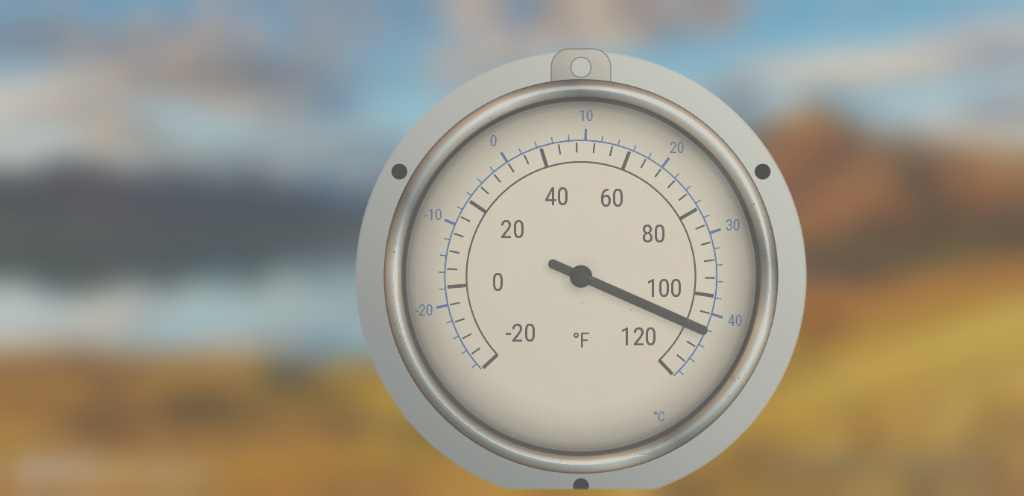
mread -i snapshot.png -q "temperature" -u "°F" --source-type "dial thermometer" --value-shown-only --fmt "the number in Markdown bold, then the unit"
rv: **108** °F
